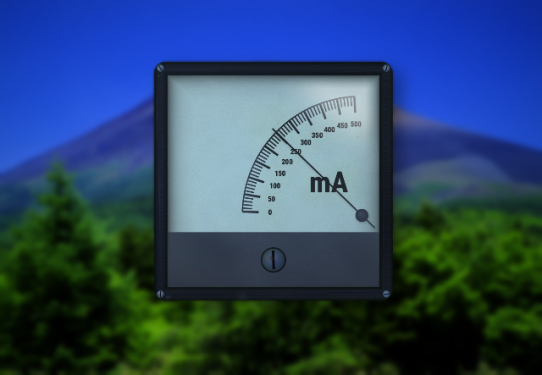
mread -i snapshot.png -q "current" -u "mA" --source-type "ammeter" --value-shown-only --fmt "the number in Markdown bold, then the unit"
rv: **250** mA
